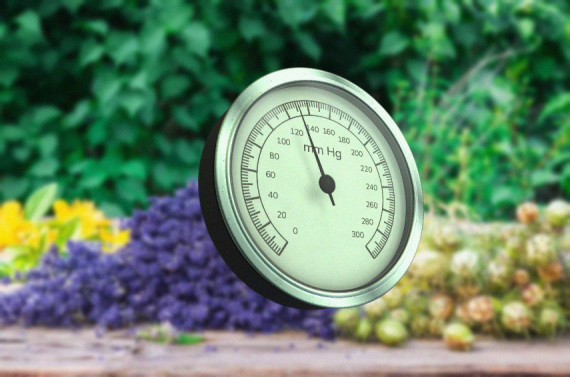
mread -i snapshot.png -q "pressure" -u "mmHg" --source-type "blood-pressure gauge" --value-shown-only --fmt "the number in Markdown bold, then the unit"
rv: **130** mmHg
